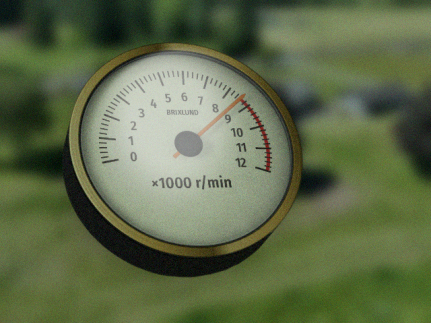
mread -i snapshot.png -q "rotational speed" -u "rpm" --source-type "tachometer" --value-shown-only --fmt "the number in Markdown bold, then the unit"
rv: **8600** rpm
